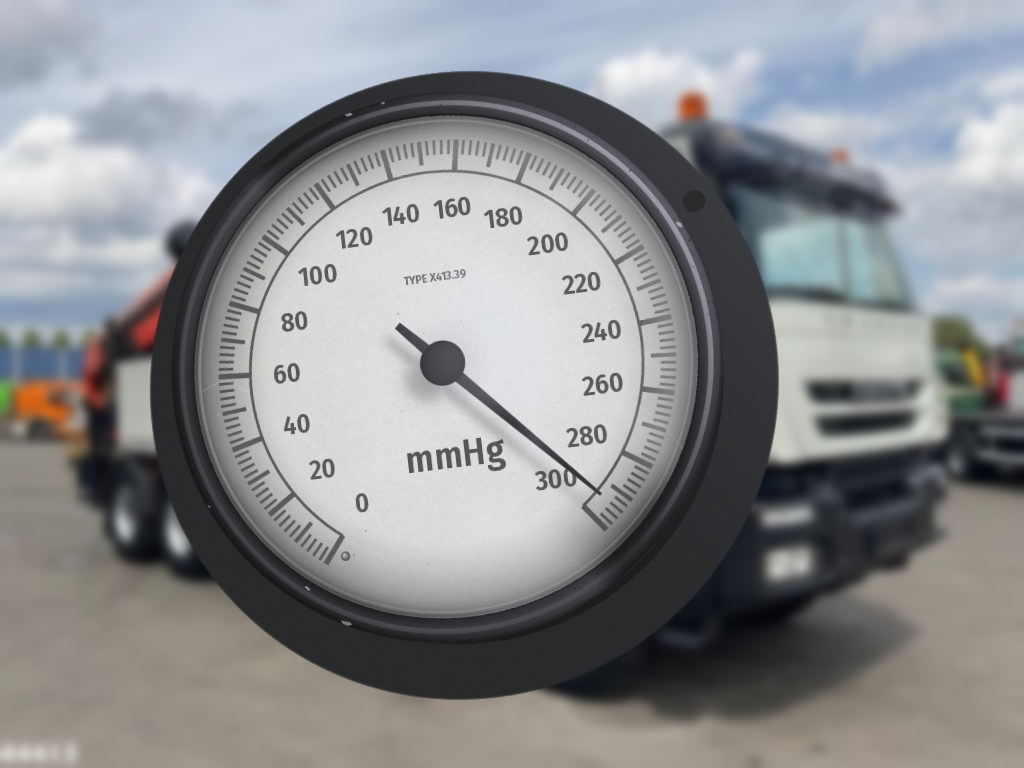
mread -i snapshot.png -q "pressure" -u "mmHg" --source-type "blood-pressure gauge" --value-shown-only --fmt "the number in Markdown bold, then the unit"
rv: **294** mmHg
